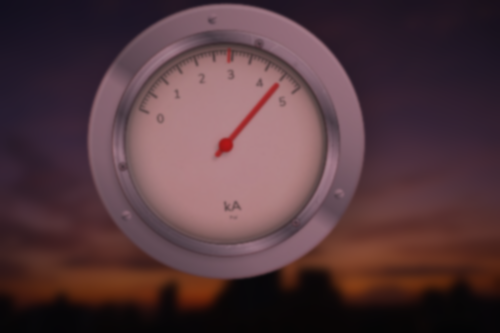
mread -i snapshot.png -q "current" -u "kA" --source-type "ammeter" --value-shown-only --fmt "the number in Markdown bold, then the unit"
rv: **4.5** kA
